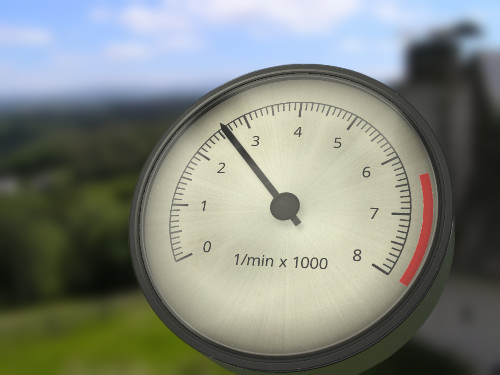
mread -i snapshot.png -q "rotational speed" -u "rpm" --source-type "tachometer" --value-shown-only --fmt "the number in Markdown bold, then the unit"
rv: **2600** rpm
